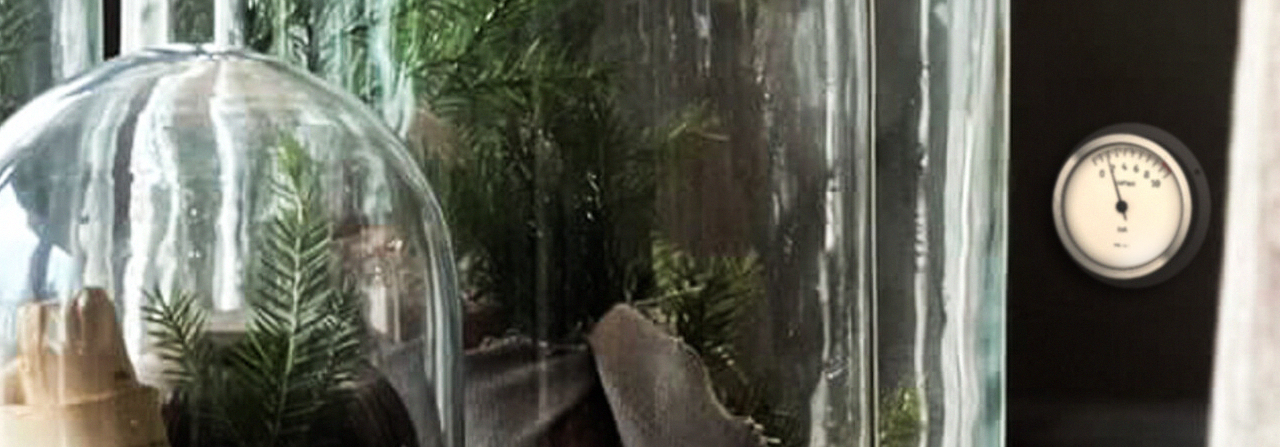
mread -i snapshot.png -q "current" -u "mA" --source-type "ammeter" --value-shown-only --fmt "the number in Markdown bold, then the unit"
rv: **2** mA
